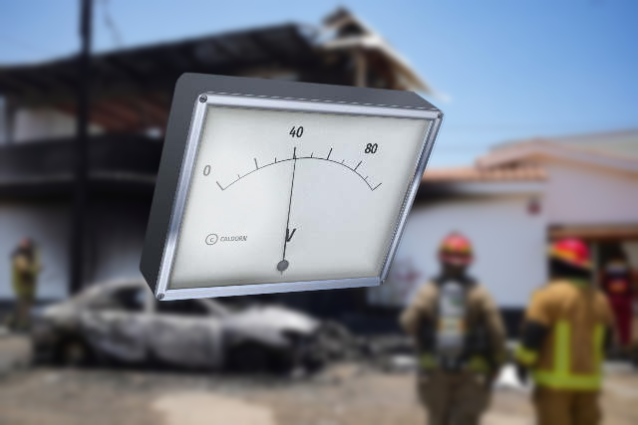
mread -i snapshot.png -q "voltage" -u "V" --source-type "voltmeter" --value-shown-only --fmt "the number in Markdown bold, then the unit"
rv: **40** V
